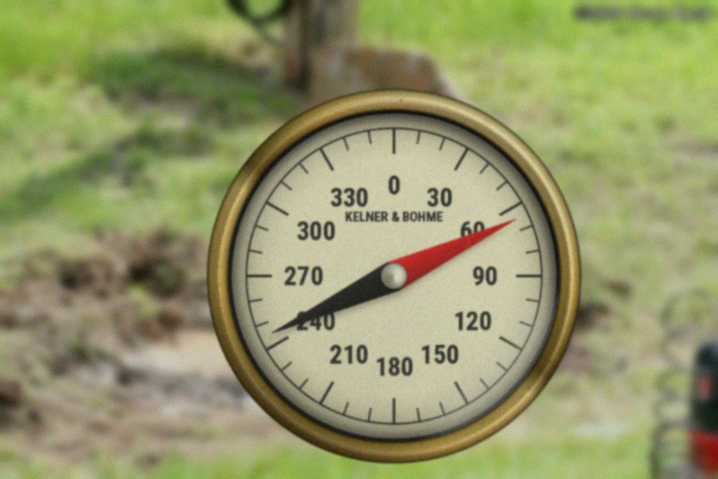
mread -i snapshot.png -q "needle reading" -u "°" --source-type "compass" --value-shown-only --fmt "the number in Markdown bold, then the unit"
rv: **65** °
